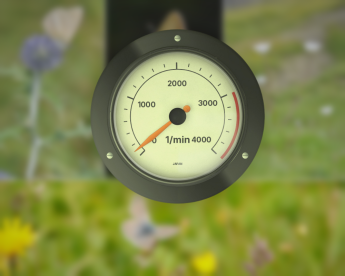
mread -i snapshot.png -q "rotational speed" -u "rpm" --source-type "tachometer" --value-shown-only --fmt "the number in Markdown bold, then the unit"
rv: **100** rpm
